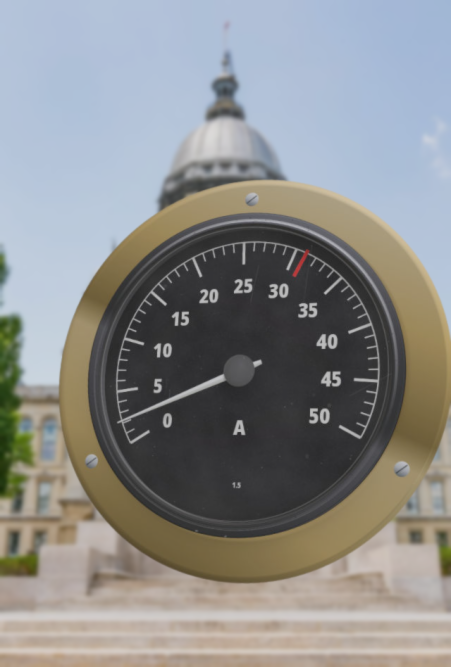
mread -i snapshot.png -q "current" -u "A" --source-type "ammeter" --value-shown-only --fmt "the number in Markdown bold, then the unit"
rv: **2** A
